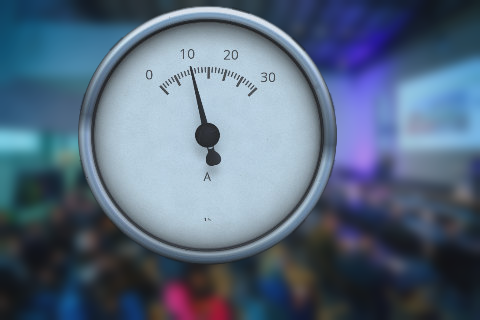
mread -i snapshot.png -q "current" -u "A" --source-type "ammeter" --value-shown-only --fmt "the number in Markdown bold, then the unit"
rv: **10** A
